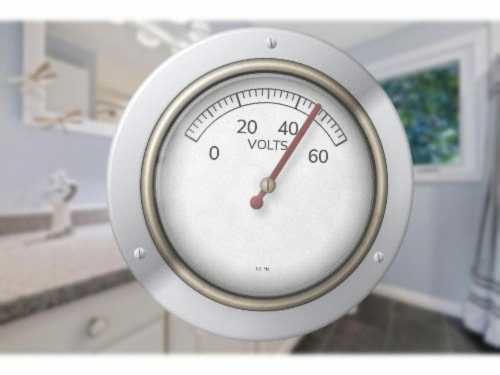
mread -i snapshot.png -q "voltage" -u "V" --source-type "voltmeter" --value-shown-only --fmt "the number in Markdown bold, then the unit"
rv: **46** V
